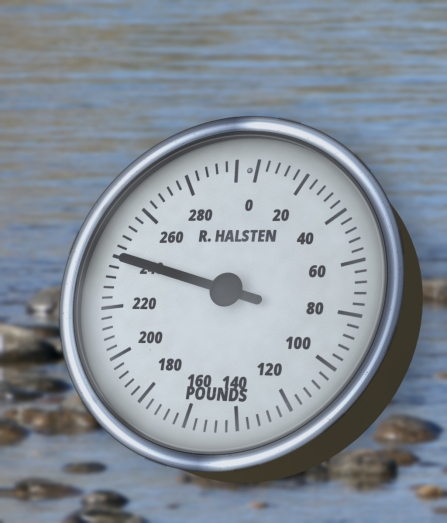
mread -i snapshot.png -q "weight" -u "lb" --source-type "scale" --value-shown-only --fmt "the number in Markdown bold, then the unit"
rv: **240** lb
